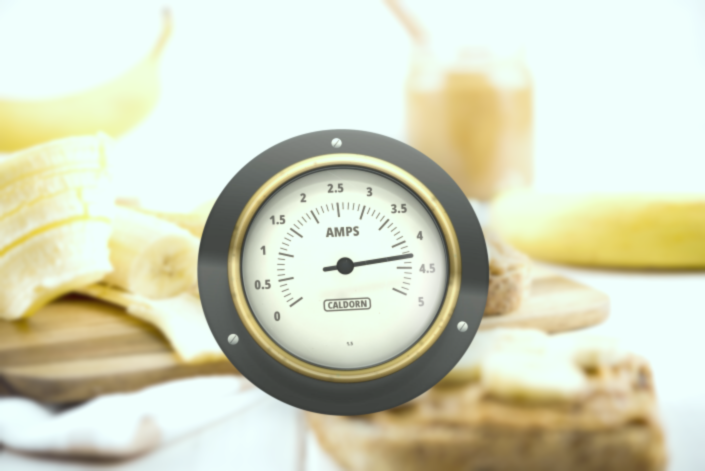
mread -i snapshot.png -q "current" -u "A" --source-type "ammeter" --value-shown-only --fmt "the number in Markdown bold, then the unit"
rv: **4.3** A
